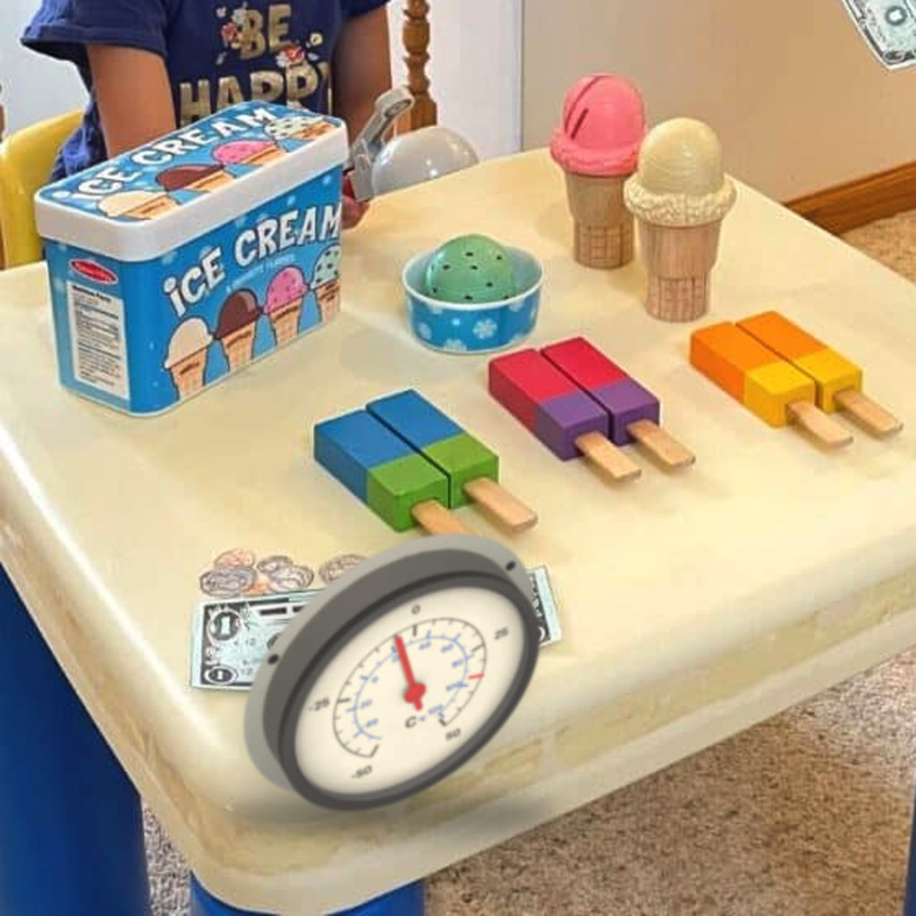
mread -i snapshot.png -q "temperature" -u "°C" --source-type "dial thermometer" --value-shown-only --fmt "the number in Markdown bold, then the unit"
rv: **-5** °C
